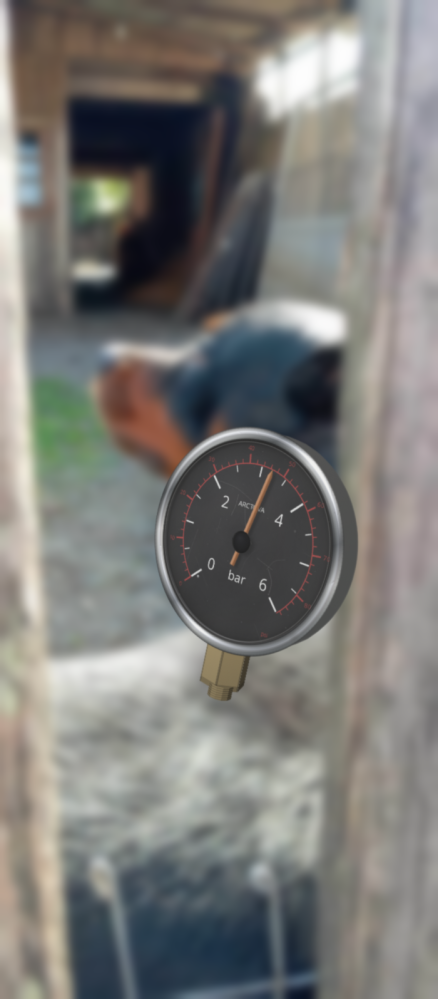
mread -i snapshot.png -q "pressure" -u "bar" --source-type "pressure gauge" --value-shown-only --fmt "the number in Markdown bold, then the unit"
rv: **3.25** bar
